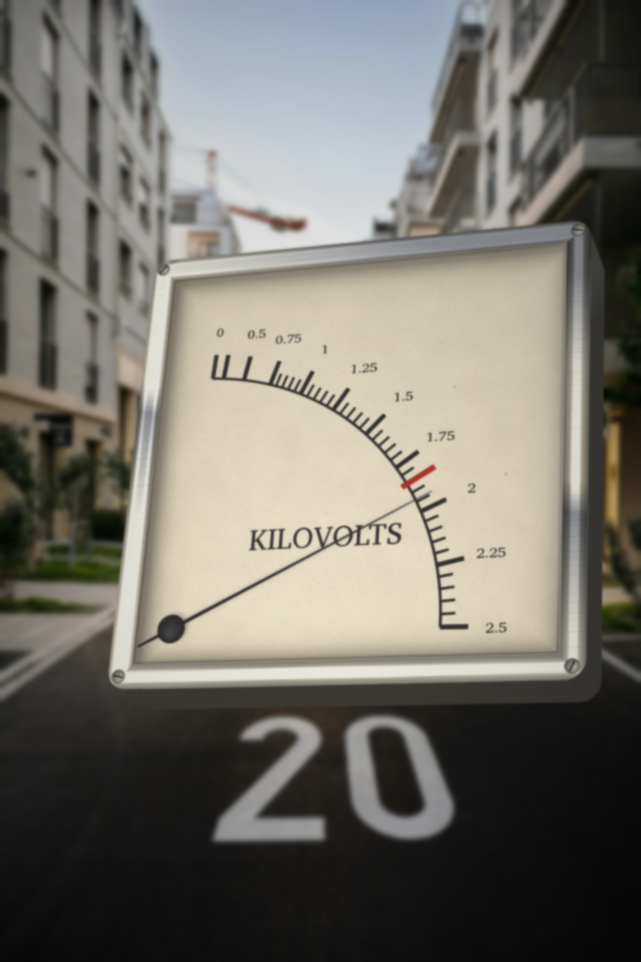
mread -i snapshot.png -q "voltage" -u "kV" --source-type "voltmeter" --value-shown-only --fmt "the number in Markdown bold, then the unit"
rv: **1.95** kV
